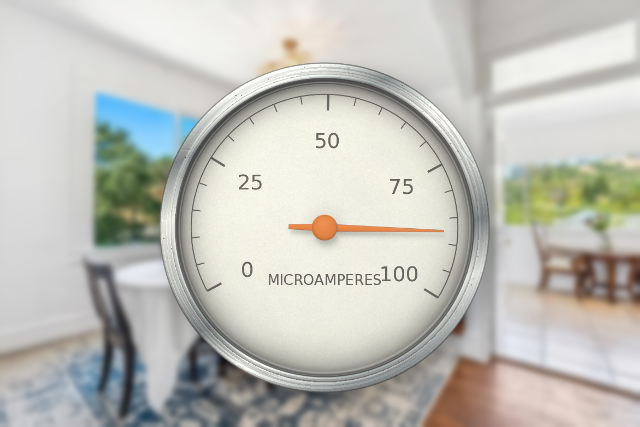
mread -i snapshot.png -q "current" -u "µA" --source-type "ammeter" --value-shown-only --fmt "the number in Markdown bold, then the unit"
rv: **87.5** µA
